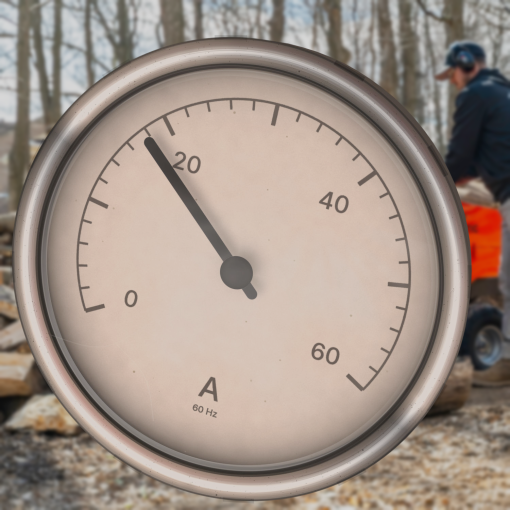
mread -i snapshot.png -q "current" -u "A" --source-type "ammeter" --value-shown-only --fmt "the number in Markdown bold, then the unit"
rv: **18** A
